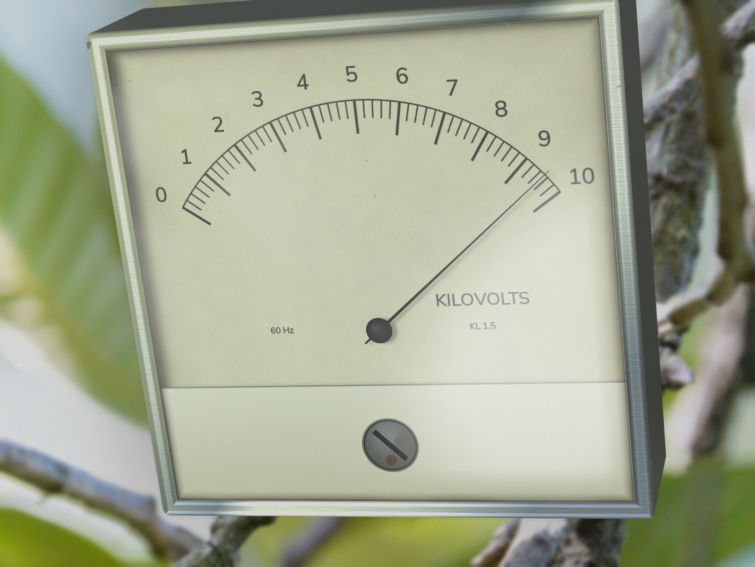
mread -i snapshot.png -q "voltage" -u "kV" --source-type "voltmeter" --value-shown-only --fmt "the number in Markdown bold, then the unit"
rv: **9.5** kV
